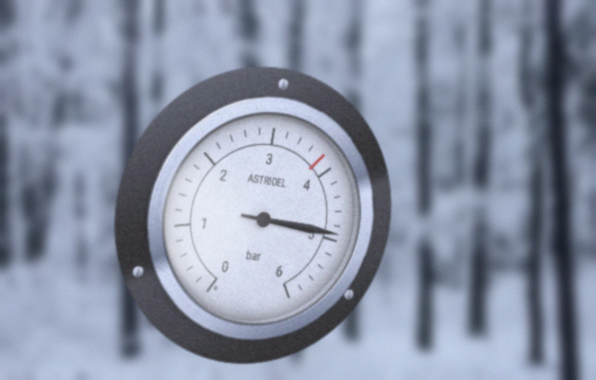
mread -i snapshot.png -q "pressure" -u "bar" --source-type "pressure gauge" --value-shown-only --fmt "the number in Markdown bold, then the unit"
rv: **4.9** bar
